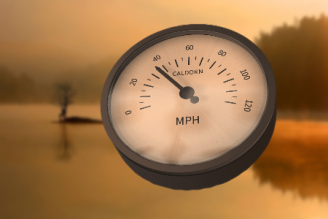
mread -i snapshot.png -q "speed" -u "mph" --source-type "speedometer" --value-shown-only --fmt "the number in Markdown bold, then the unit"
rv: **35** mph
